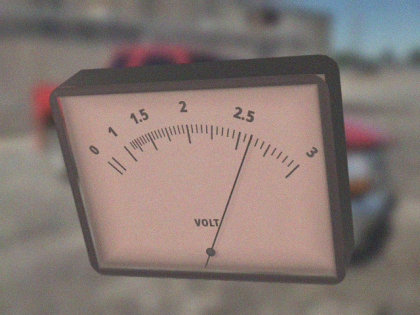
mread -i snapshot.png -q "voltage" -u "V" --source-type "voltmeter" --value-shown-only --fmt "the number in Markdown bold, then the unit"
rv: **2.6** V
